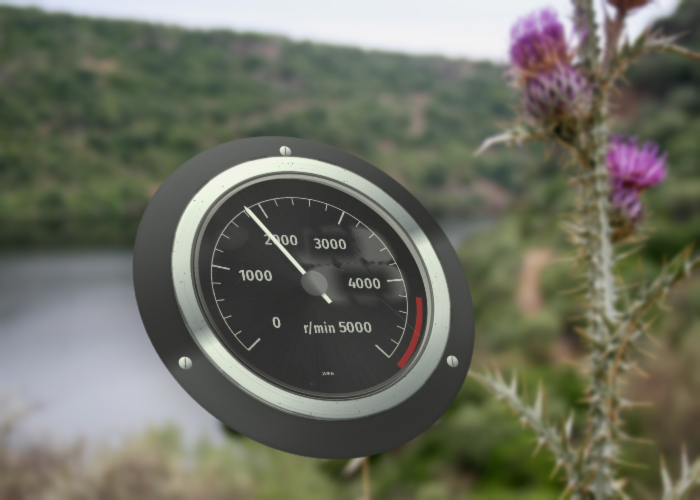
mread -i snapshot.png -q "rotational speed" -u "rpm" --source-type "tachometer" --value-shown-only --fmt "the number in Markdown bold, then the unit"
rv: **1800** rpm
